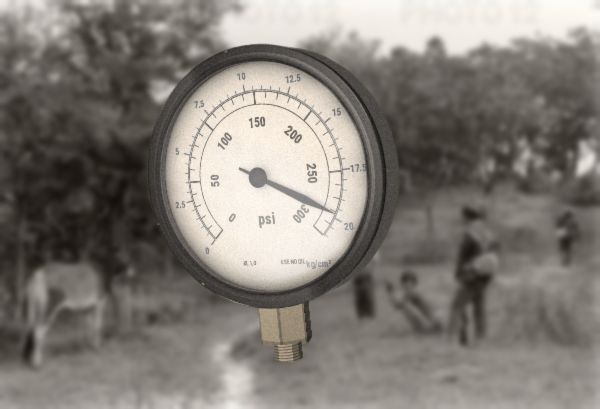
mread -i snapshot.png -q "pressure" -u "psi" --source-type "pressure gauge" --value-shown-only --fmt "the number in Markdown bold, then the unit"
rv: **280** psi
